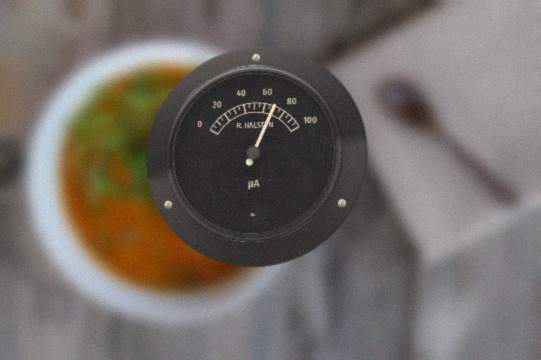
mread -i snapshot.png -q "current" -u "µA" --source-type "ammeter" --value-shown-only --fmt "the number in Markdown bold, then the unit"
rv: **70** µA
